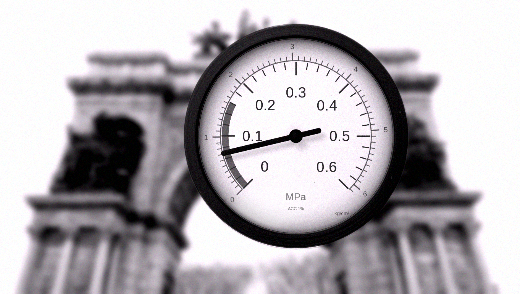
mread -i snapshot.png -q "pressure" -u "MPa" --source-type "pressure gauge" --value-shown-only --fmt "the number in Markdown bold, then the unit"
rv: **0.07** MPa
